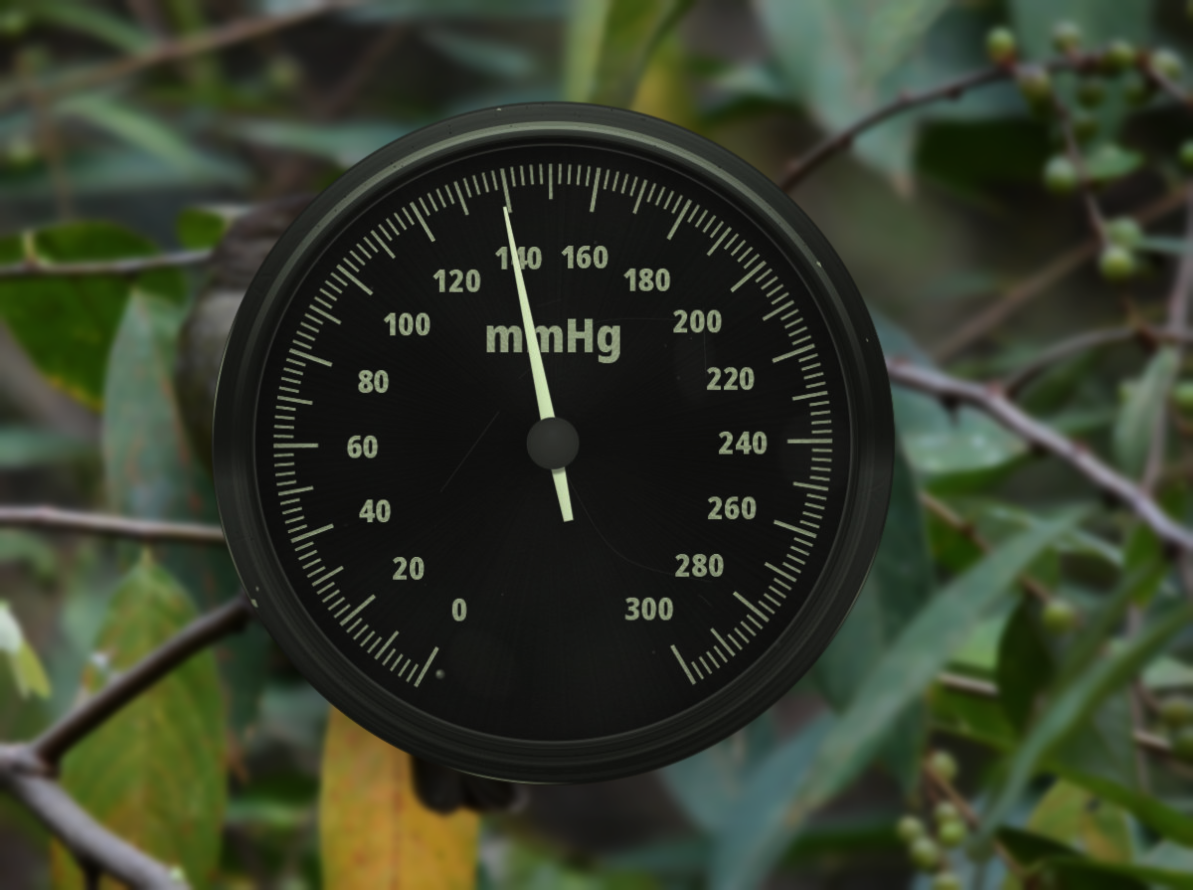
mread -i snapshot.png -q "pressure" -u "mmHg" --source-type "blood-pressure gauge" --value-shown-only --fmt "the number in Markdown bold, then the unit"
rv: **139** mmHg
